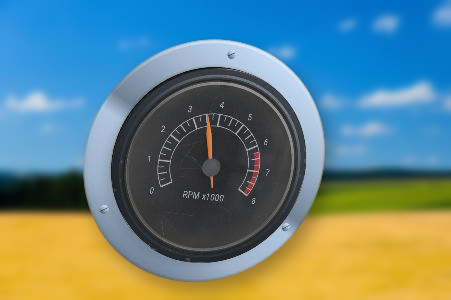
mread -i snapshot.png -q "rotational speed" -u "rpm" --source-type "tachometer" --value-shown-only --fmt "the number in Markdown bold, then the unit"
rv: **3500** rpm
